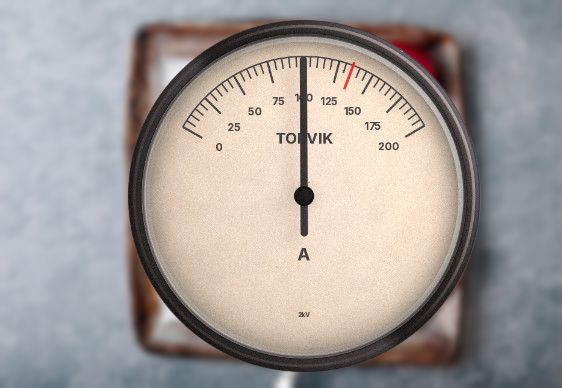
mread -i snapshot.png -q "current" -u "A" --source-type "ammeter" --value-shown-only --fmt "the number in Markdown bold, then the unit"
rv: **100** A
